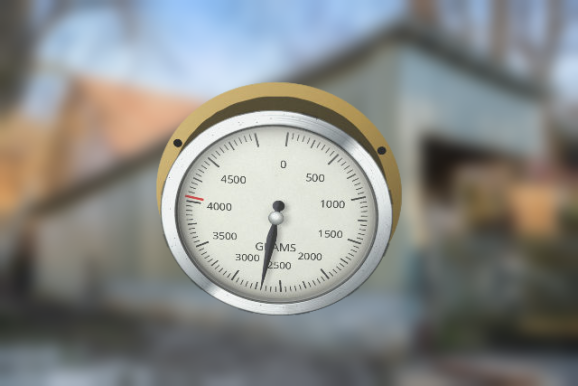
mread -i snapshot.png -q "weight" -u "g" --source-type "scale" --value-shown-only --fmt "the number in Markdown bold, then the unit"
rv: **2700** g
